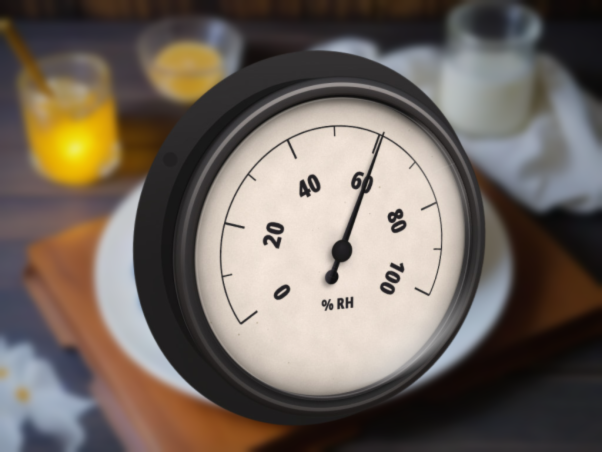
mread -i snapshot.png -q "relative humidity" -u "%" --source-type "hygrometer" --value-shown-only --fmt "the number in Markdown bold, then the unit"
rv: **60** %
